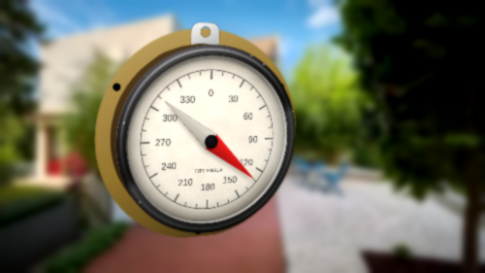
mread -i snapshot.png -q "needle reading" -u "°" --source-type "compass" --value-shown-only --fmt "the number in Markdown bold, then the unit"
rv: **130** °
